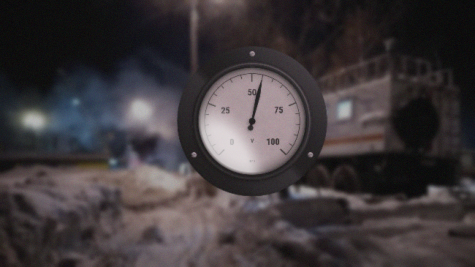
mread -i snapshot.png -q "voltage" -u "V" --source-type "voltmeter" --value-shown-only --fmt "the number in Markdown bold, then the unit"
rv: **55** V
